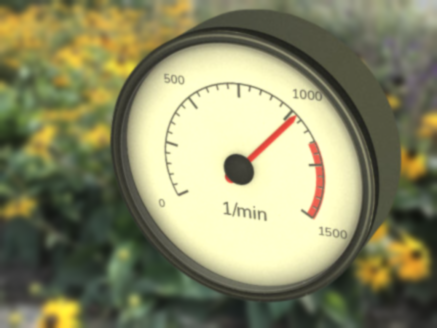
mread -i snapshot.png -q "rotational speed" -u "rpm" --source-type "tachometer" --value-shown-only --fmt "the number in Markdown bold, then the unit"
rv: **1025** rpm
